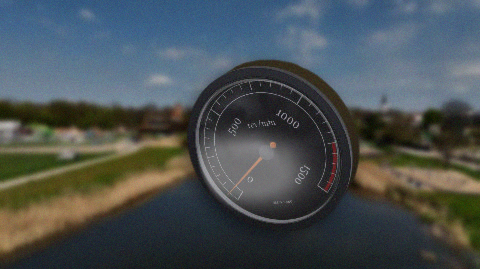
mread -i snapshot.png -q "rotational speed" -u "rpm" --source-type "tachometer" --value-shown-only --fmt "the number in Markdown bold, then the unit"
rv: **50** rpm
